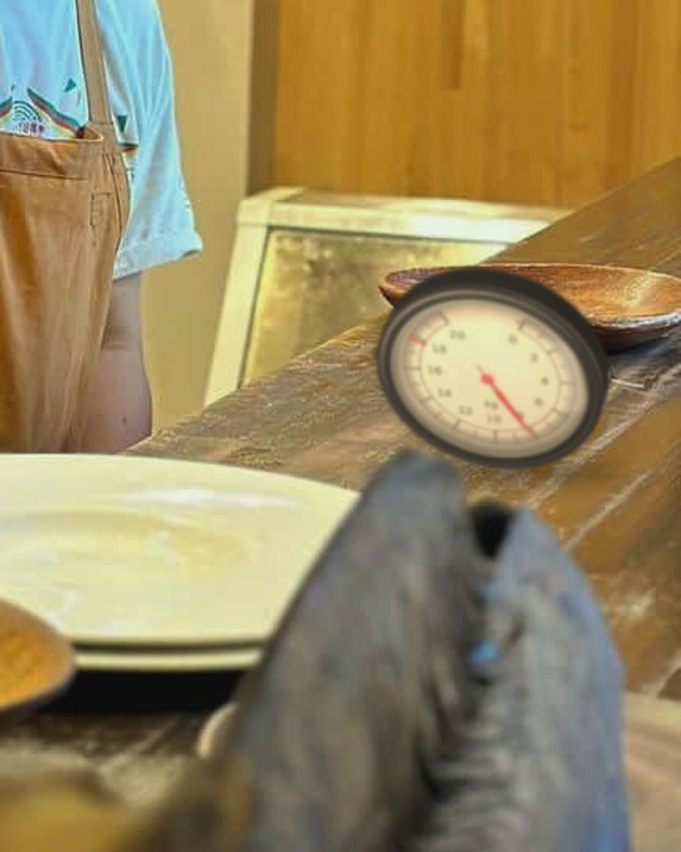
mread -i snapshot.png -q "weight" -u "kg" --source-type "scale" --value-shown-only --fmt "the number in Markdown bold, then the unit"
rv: **8** kg
